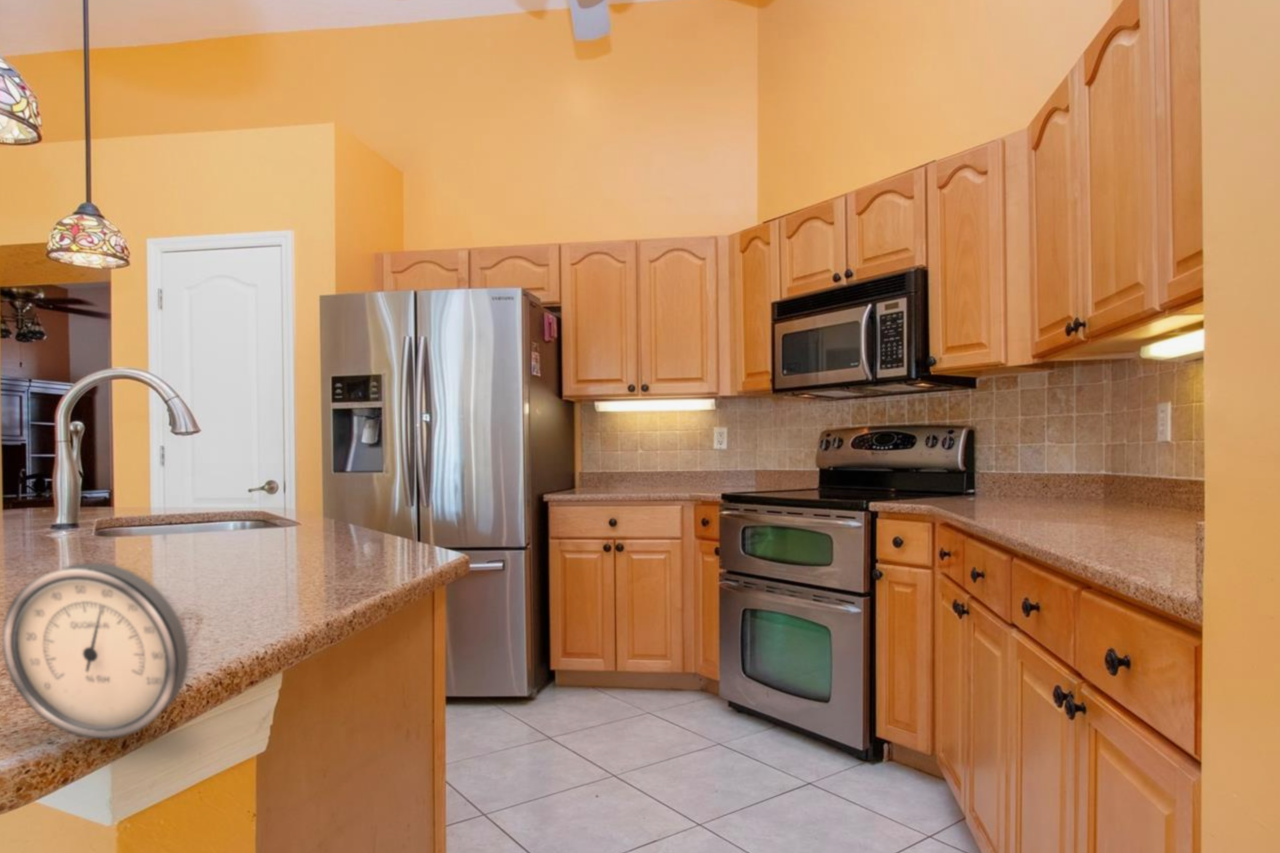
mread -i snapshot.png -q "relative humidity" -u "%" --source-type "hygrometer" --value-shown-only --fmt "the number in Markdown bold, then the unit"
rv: **60** %
